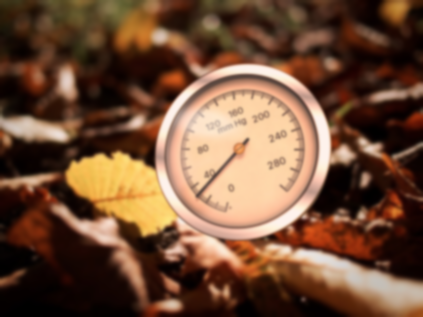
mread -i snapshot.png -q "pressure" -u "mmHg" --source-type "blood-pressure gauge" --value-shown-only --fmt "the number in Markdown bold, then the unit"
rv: **30** mmHg
